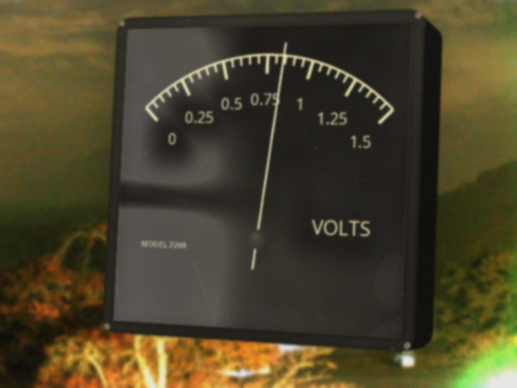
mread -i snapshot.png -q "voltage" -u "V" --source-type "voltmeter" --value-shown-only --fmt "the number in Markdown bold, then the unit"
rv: **0.85** V
